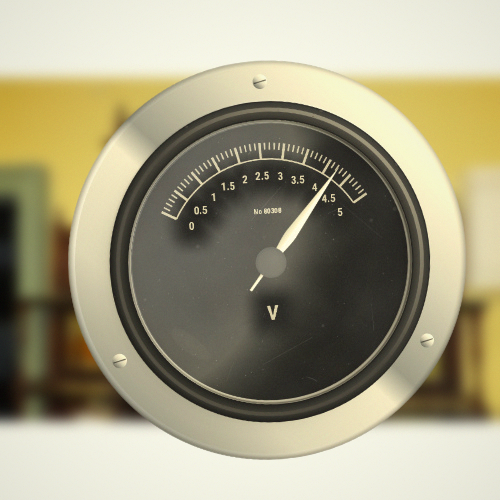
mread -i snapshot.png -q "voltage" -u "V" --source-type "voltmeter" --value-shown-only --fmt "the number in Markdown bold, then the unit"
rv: **4.2** V
